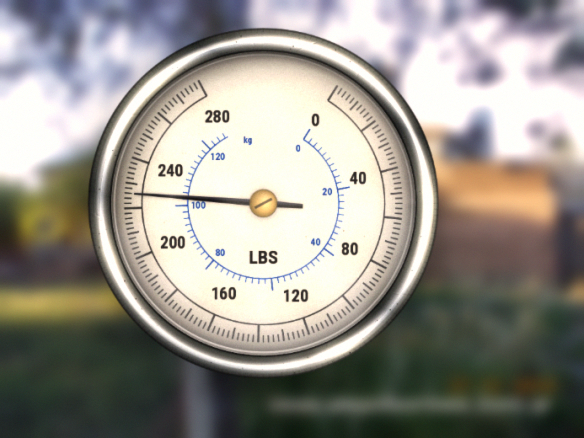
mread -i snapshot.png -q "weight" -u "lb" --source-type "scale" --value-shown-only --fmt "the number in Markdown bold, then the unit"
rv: **226** lb
